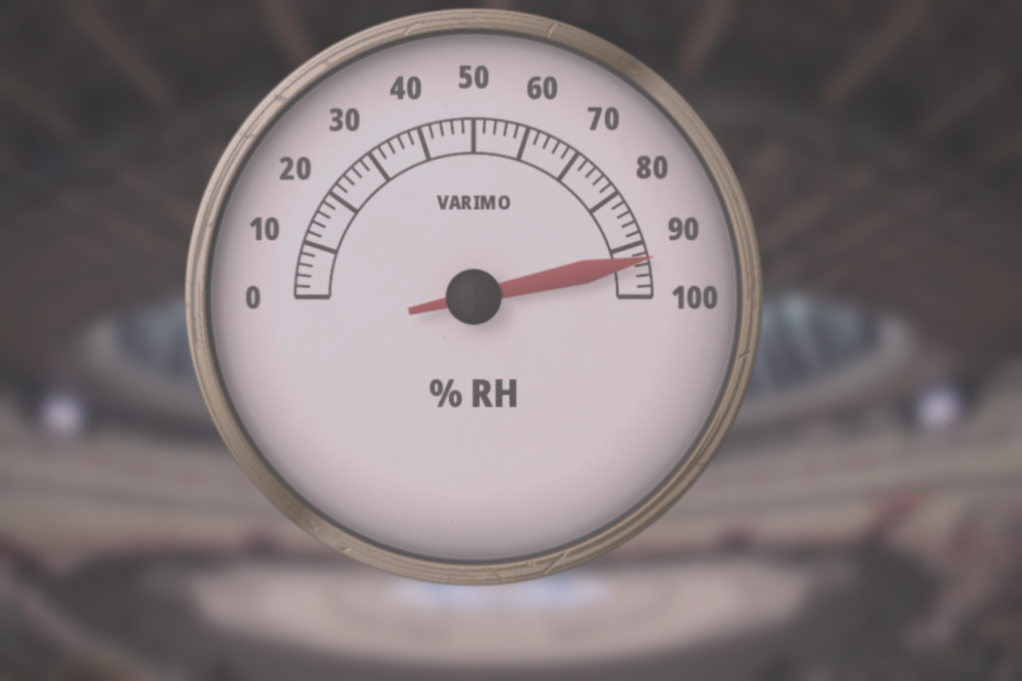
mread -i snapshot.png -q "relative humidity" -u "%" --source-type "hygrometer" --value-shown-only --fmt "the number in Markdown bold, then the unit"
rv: **93** %
